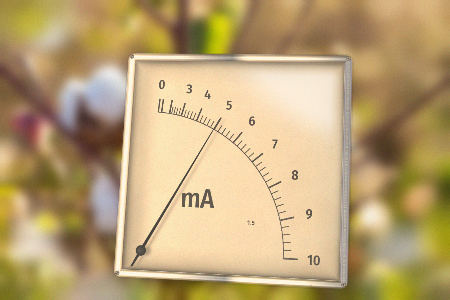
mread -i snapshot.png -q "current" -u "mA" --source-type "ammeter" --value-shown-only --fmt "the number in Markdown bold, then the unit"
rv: **5** mA
